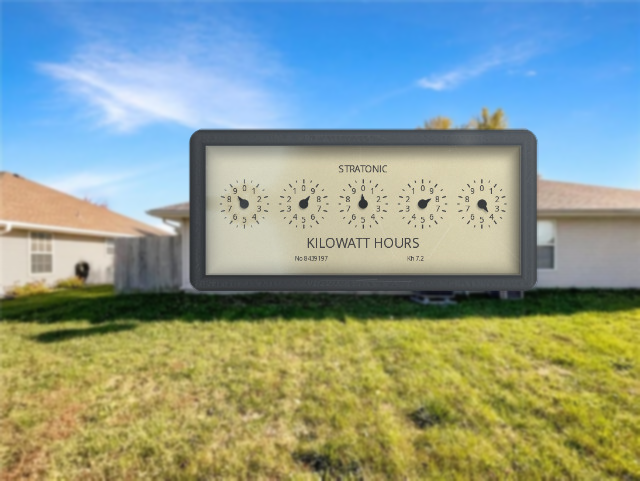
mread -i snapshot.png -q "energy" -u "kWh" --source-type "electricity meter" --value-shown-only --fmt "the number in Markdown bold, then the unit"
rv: **88984** kWh
